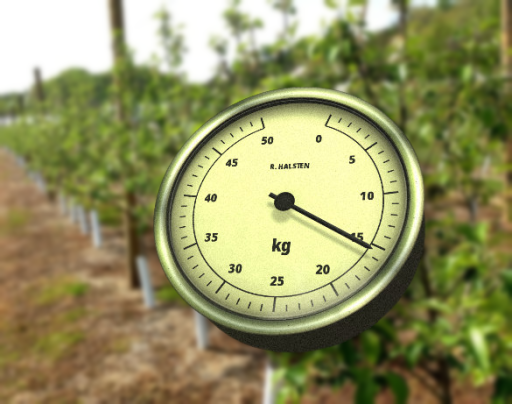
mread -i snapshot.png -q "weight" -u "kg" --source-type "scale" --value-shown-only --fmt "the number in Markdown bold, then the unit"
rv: **15.5** kg
